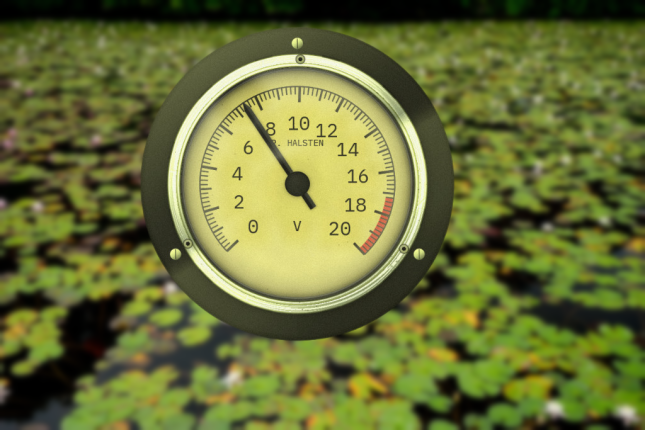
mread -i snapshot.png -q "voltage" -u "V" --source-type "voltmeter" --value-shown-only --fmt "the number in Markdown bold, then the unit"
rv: **7.4** V
